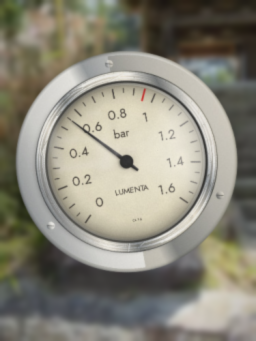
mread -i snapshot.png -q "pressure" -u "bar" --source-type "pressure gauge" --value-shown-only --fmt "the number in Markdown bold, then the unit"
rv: **0.55** bar
